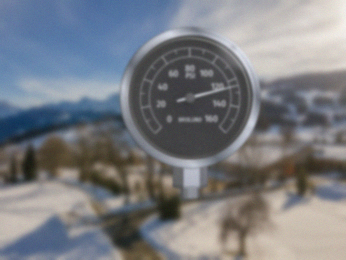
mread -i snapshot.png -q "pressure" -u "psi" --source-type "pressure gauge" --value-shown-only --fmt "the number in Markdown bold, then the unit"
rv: **125** psi
